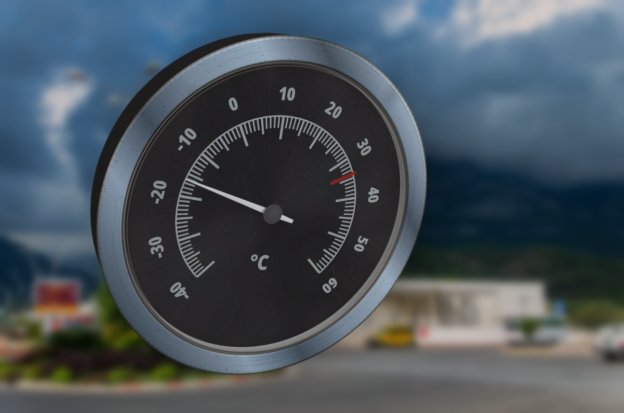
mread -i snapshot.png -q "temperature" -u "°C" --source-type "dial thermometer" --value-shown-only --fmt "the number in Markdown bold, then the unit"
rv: **-16** °C
